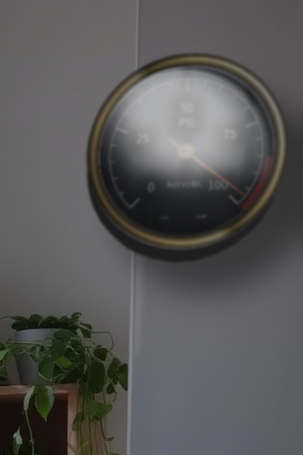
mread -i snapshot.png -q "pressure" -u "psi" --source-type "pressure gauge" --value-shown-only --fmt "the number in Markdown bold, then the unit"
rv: **97.5** psi
